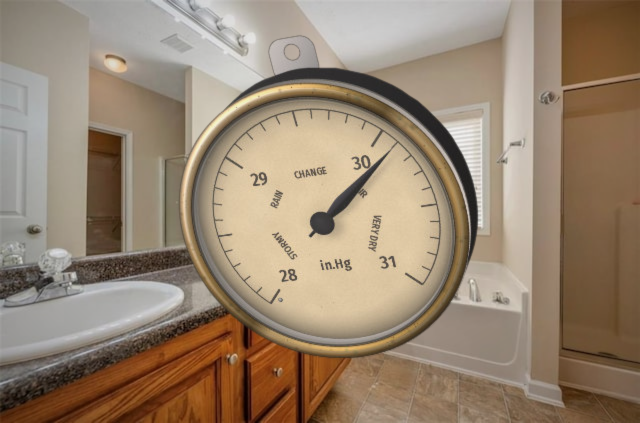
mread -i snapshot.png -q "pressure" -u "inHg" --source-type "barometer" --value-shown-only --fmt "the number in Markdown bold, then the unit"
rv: **30.1** inHg
